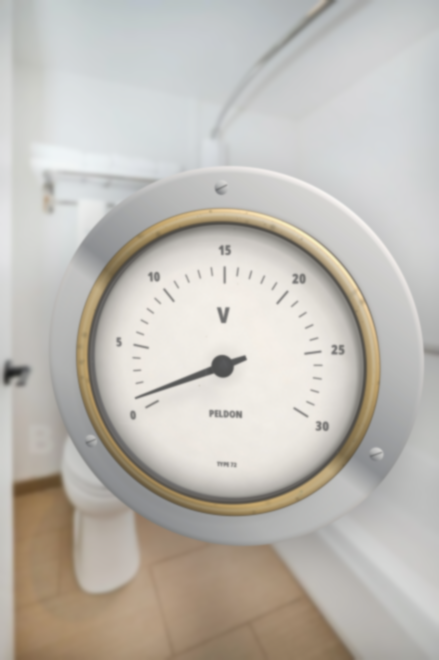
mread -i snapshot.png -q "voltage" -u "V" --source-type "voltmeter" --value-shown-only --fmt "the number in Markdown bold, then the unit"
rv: **1** V
